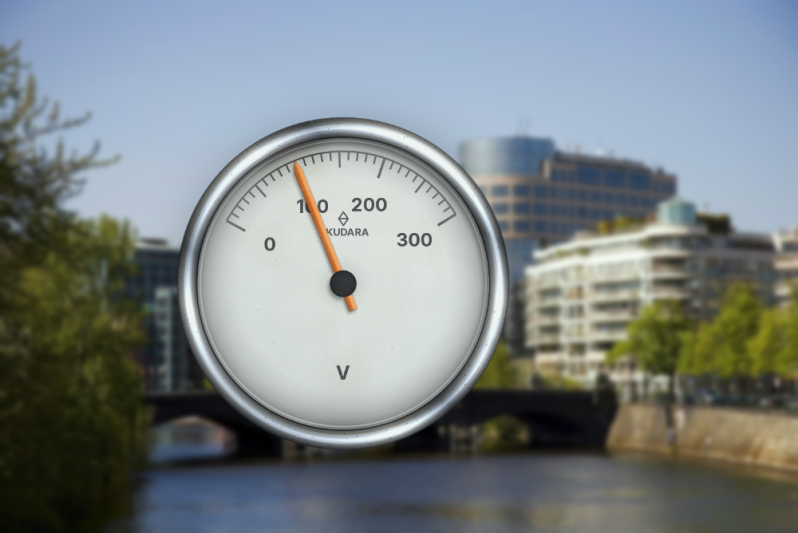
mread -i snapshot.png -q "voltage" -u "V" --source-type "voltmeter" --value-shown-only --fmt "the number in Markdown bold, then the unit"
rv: **100** V
